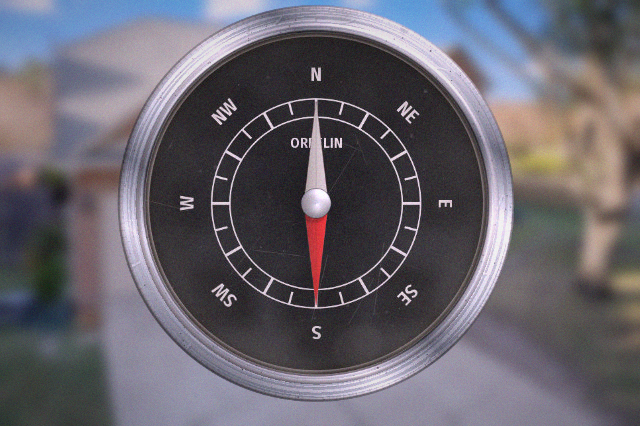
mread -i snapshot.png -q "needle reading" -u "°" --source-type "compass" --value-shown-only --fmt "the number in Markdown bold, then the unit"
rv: **180** °
